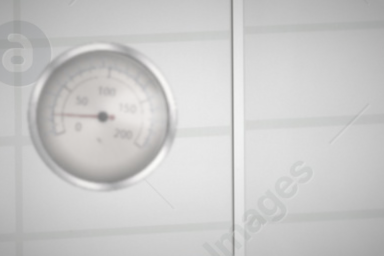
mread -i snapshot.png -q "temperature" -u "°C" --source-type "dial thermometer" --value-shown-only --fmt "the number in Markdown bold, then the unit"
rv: **20** °C
